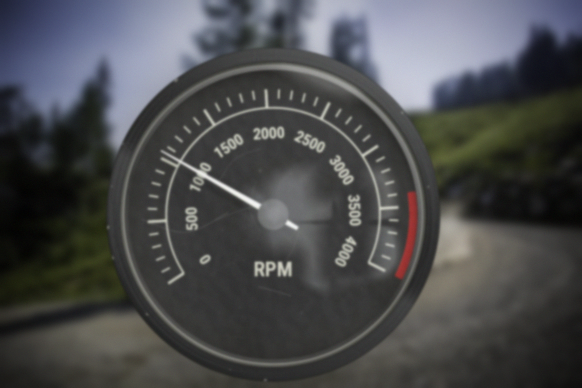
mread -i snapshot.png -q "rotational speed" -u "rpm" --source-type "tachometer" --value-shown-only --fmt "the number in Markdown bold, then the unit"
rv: **1050** rpm
